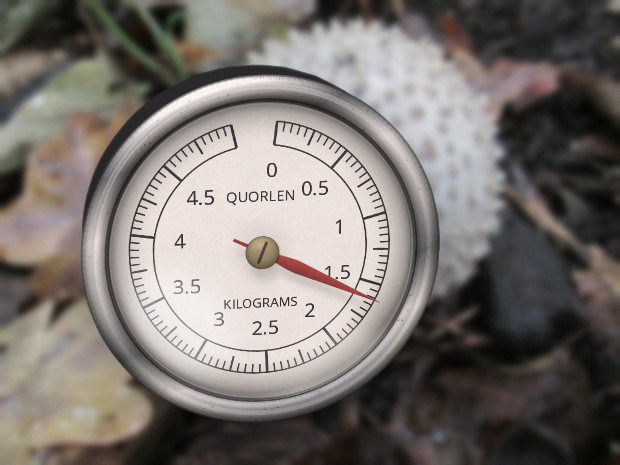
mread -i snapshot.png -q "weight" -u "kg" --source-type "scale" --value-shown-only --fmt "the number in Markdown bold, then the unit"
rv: **1.6** kg
